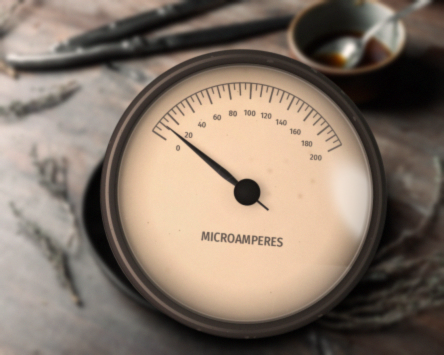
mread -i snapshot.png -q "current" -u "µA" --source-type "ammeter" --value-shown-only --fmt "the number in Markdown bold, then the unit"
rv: **10** µA
